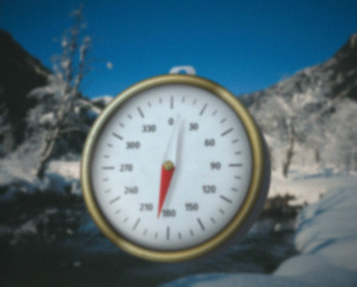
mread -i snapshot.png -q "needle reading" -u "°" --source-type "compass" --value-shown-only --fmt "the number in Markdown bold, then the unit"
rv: **190** °
